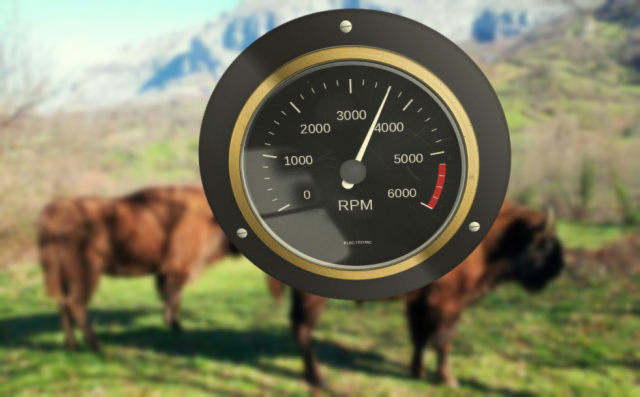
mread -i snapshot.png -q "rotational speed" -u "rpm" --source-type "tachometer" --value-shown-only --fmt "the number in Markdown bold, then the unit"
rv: **3600** rpm
